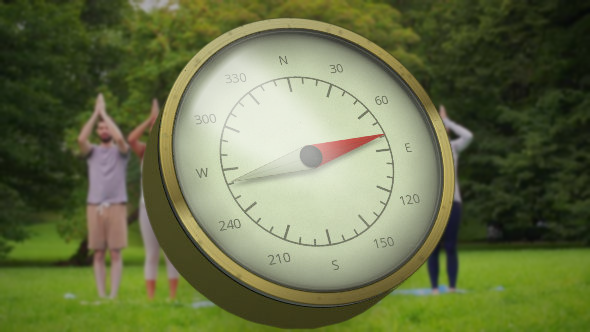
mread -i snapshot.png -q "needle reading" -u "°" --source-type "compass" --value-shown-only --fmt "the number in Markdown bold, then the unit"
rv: **80** °
